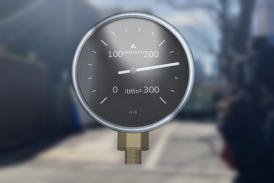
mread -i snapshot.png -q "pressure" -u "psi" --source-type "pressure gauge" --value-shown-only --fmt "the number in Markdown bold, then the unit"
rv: **240** psi
